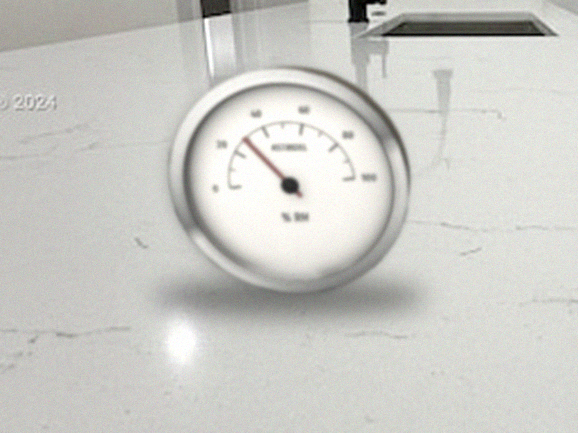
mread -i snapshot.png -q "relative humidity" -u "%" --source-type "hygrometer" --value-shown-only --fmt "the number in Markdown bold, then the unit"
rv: **30** %
